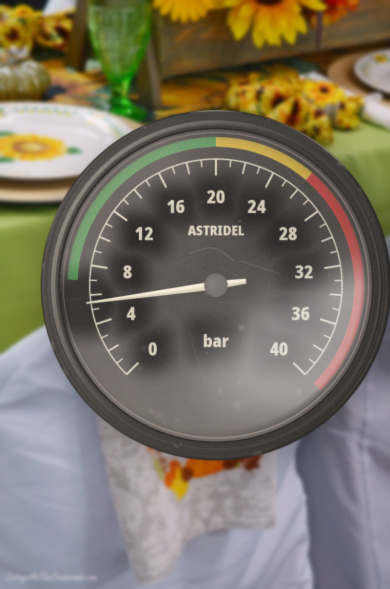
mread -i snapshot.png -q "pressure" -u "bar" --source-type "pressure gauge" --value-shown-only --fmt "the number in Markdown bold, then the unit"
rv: **5.5** bar
